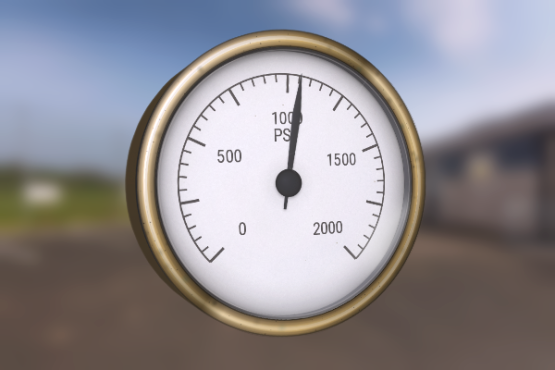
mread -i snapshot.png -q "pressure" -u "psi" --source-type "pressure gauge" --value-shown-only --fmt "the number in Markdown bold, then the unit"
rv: **1050** psi
